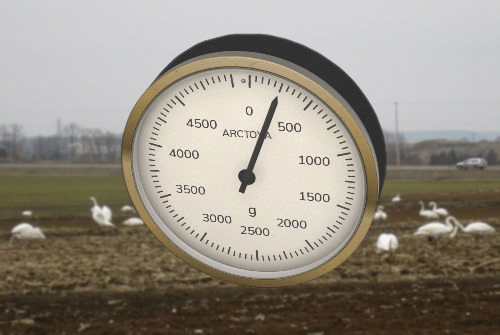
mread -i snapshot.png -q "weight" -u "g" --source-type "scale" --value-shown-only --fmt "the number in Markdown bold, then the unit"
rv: **250** g
